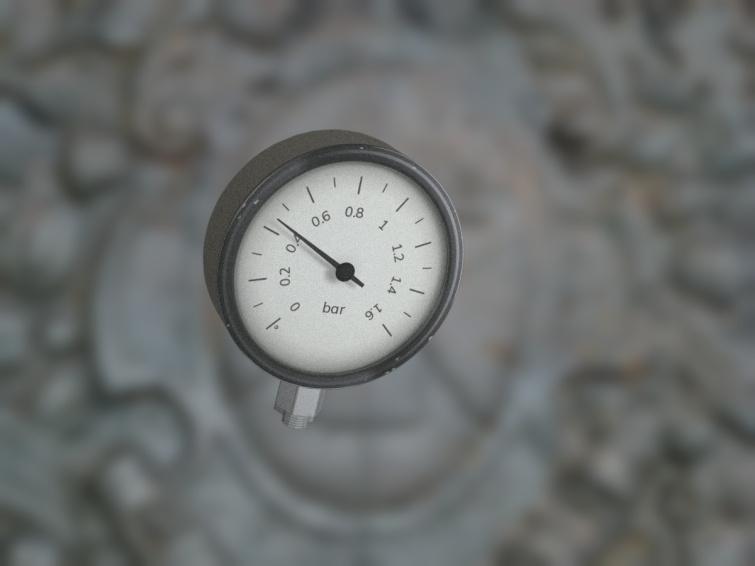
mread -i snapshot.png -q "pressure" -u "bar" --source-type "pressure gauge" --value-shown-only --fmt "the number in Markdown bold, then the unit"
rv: **0.45** bar
